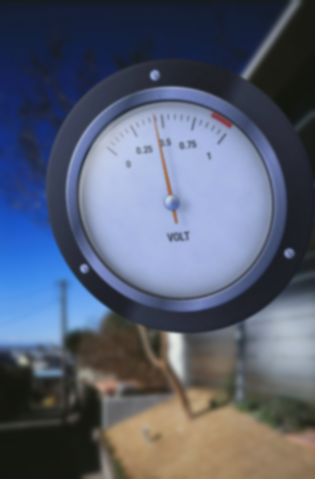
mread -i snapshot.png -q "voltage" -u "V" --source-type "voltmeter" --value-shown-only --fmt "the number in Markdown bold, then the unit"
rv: **0.45** V
